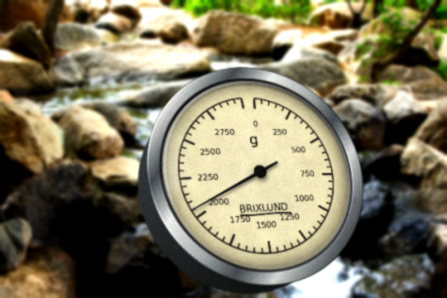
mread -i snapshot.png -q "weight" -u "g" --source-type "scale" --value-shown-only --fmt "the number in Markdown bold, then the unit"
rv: **2050** g
